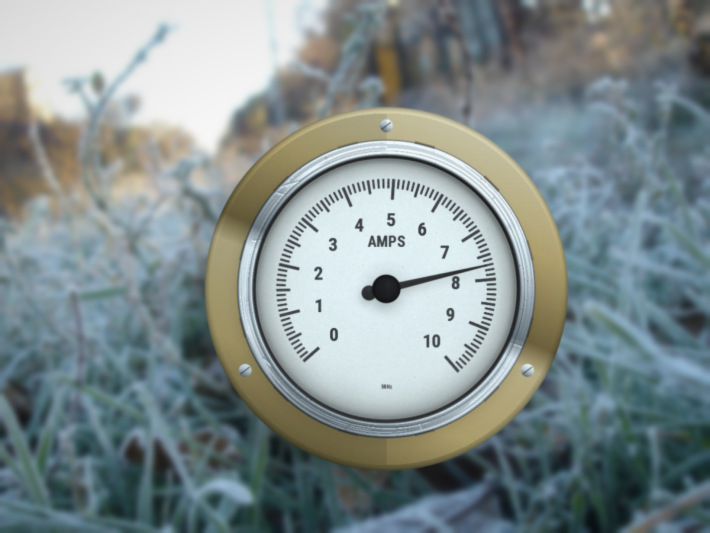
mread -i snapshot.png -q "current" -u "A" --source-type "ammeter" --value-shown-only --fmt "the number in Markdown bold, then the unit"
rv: **7.7** A
